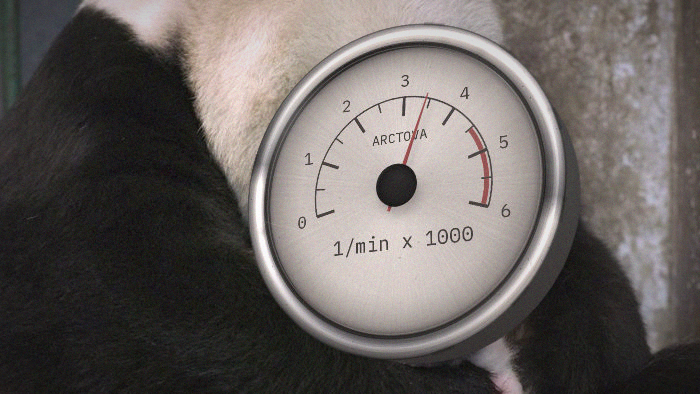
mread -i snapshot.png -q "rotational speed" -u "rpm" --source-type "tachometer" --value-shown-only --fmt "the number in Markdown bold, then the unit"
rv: **3500** rpm
